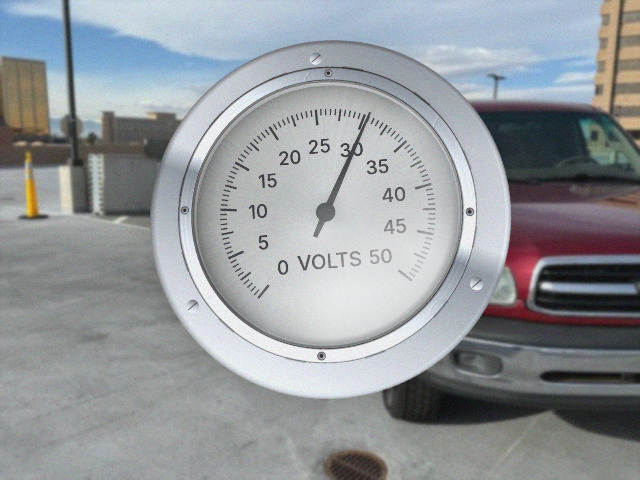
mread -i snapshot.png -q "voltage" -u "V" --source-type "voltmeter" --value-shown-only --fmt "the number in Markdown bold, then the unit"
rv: **30.5** V
